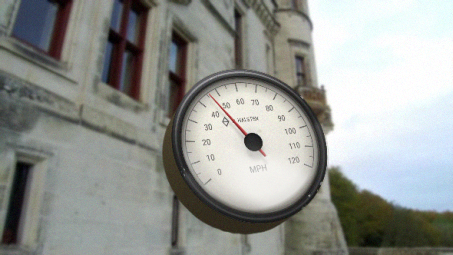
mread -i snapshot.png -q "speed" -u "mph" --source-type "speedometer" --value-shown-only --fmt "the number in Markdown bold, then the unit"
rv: **45** mph
